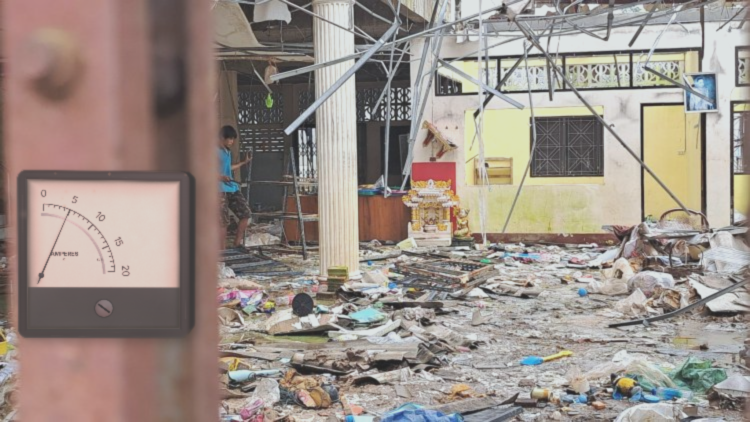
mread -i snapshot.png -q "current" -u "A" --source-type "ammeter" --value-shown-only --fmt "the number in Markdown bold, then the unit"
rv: **5** A
